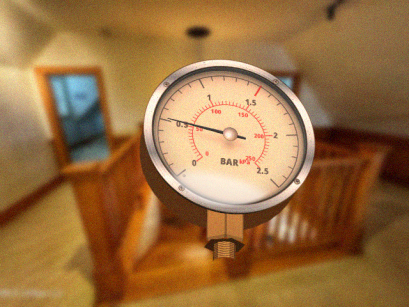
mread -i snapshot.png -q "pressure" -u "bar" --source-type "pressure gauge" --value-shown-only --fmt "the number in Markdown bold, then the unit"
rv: **0.5** bar
